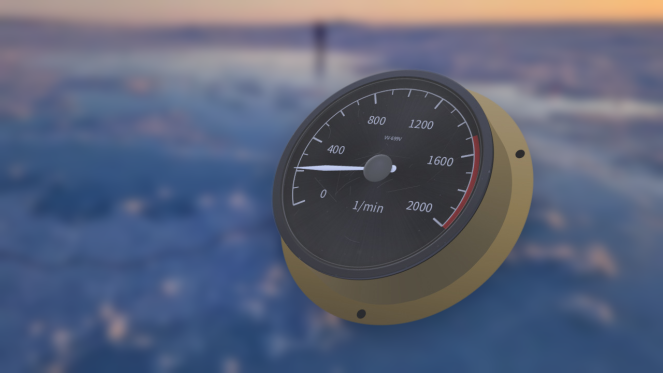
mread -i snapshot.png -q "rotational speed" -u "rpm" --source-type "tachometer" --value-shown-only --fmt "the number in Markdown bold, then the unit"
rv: **200** rpm
